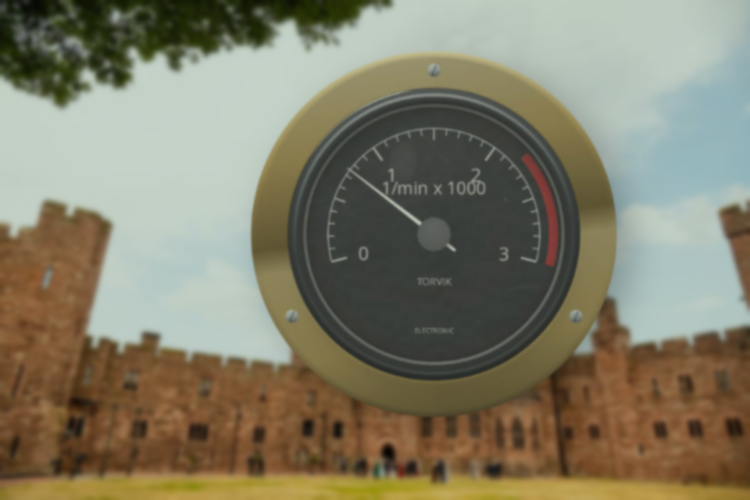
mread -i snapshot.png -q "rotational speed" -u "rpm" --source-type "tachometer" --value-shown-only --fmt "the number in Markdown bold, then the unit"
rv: **750** rpm
